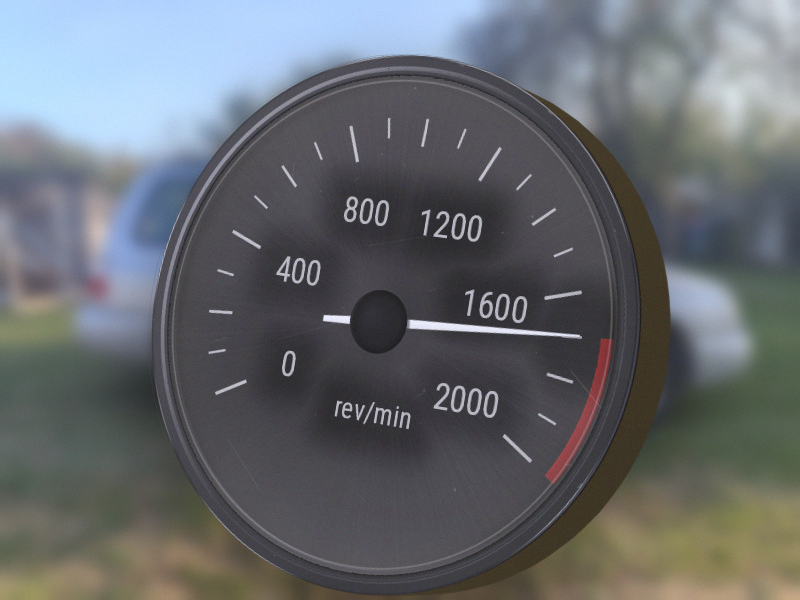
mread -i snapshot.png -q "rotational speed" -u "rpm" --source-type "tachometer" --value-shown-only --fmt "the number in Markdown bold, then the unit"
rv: **1700** rpm
